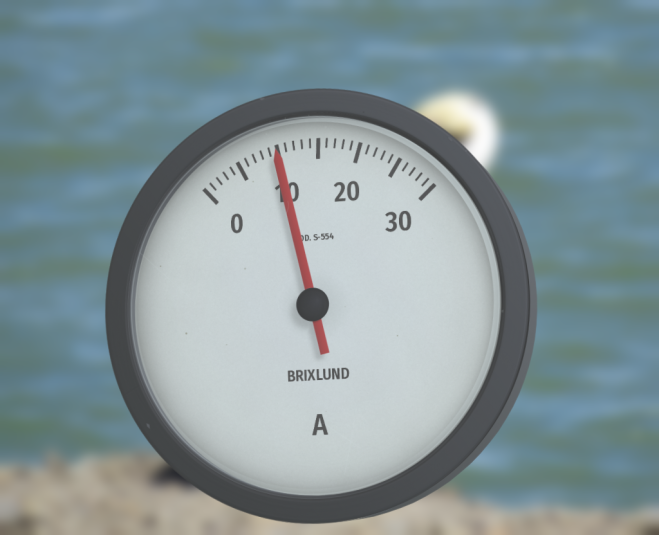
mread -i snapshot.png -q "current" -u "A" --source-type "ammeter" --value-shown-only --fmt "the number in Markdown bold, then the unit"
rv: **10** A
